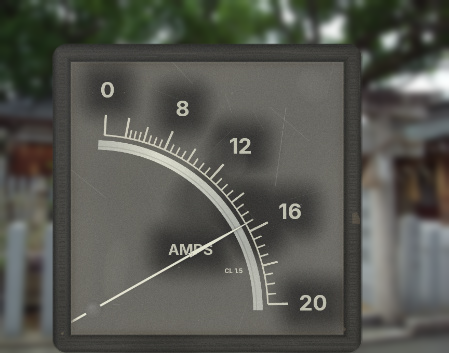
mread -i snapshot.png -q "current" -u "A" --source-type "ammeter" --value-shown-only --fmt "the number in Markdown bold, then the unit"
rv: **15.5** A
